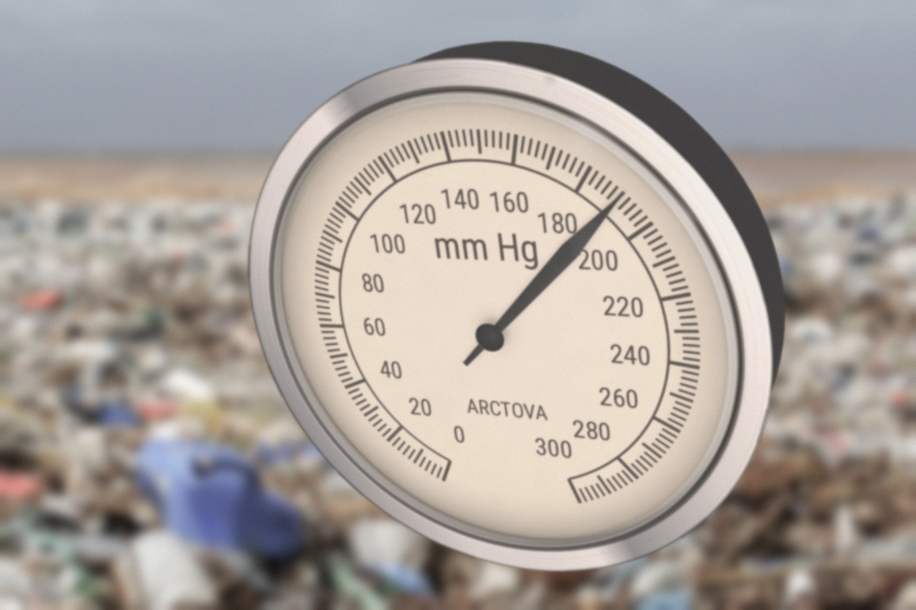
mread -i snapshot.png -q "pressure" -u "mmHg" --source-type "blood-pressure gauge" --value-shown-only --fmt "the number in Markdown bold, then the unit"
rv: **190** mmHg
